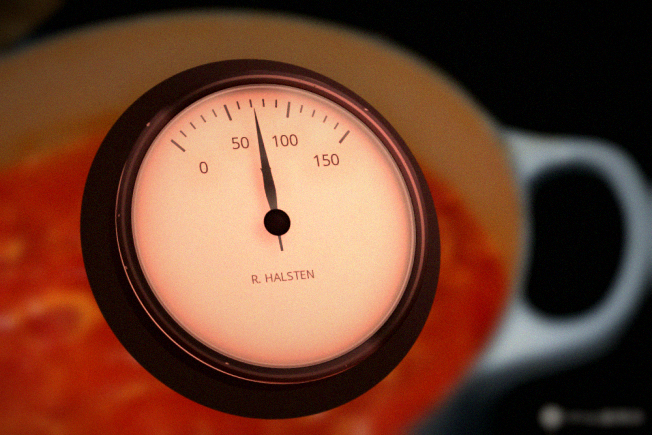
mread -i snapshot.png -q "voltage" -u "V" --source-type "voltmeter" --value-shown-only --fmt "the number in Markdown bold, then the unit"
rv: **70** V
